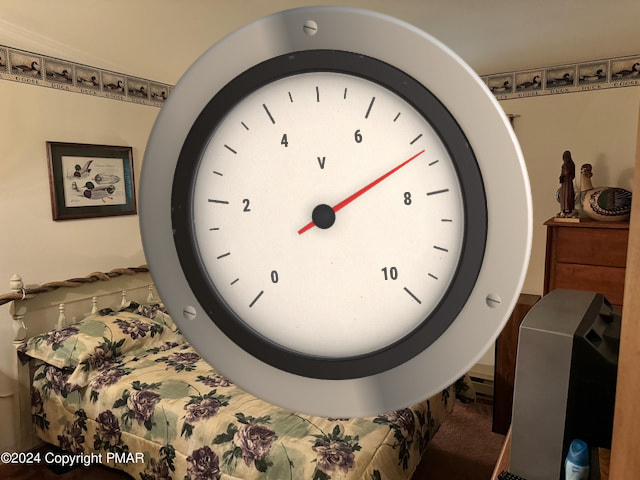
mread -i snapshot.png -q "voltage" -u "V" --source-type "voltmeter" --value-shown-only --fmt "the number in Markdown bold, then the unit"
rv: **7.25** V
